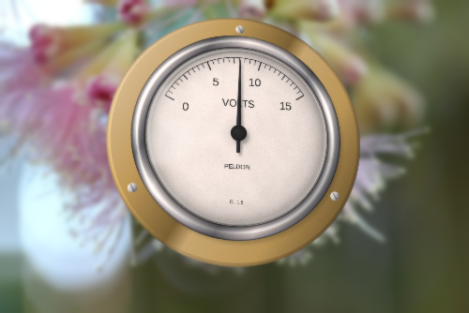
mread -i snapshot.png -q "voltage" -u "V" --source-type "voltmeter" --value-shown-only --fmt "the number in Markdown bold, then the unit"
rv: **8** V
